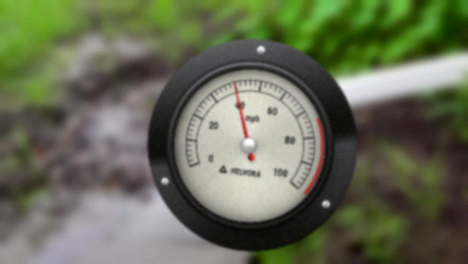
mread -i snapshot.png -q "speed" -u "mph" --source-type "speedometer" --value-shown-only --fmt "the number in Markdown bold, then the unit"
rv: **40** mph
